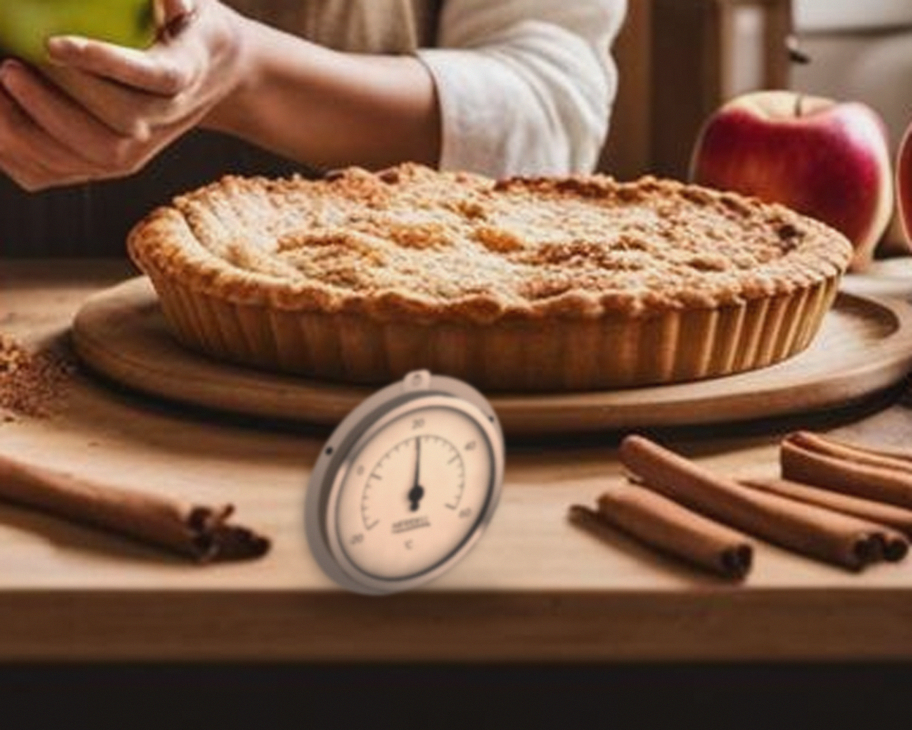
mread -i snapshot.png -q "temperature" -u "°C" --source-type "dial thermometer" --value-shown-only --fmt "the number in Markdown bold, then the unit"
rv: **20** °C
